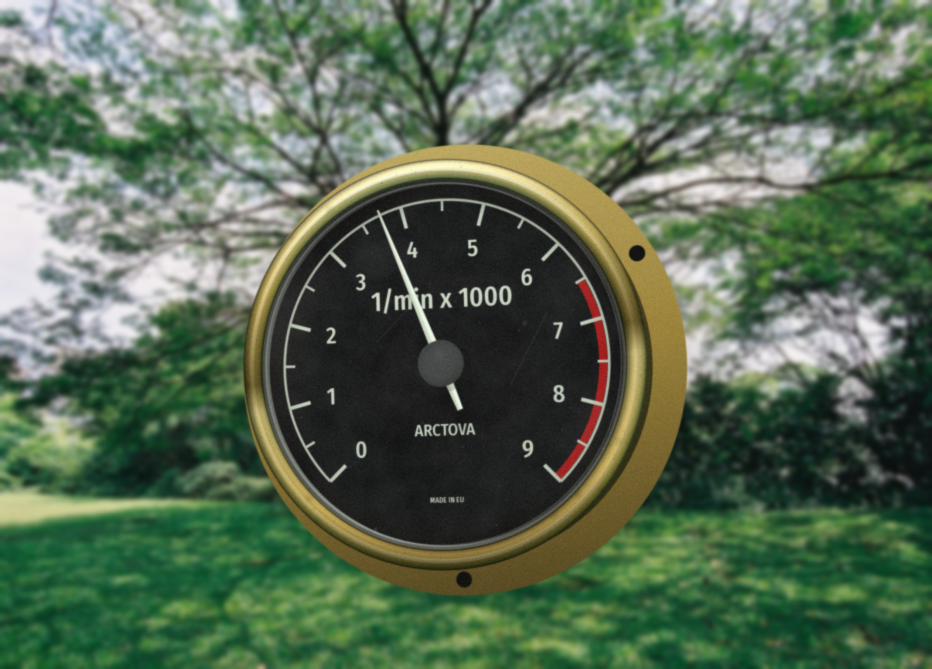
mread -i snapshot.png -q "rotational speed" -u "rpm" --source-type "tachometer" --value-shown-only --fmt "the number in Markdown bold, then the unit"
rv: **3750** rpm
